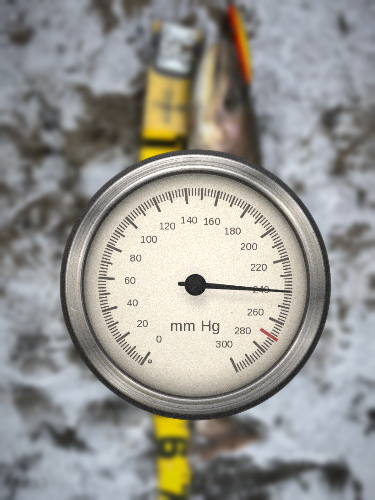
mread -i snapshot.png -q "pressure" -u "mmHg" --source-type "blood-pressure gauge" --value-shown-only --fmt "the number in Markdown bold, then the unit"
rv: **240** mmHg
